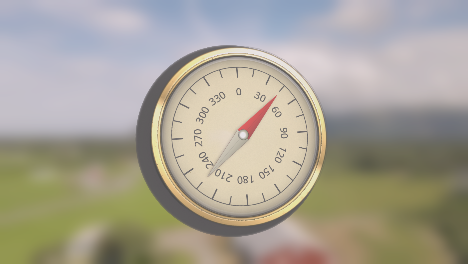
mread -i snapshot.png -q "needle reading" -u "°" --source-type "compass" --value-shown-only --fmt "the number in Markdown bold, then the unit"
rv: **45** °
